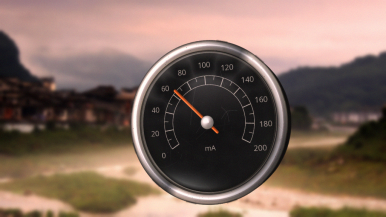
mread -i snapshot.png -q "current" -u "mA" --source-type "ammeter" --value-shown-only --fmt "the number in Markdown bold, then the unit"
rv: **65** mA
